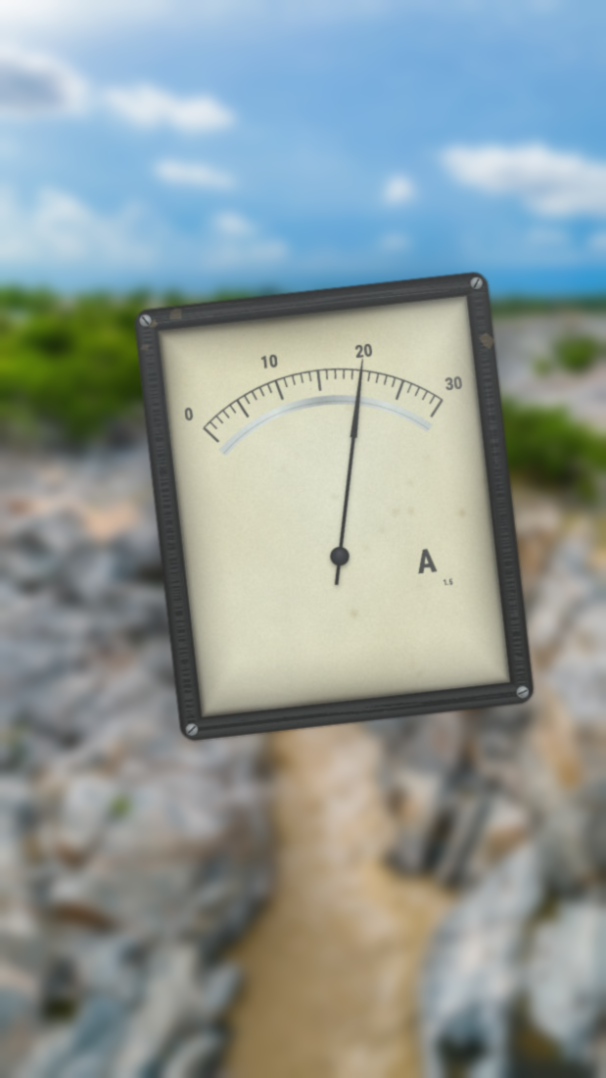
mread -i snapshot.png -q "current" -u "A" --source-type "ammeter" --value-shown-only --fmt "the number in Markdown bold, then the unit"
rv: **20** A
